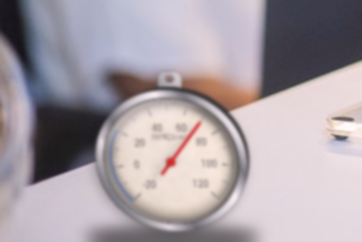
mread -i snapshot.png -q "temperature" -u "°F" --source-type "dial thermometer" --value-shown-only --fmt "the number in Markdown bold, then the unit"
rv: **70** °F
